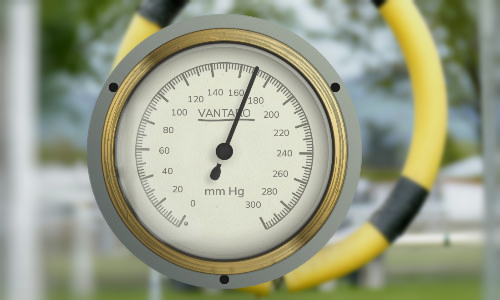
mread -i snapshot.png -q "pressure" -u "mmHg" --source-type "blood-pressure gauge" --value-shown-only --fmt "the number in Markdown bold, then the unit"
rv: **170** mmHg
